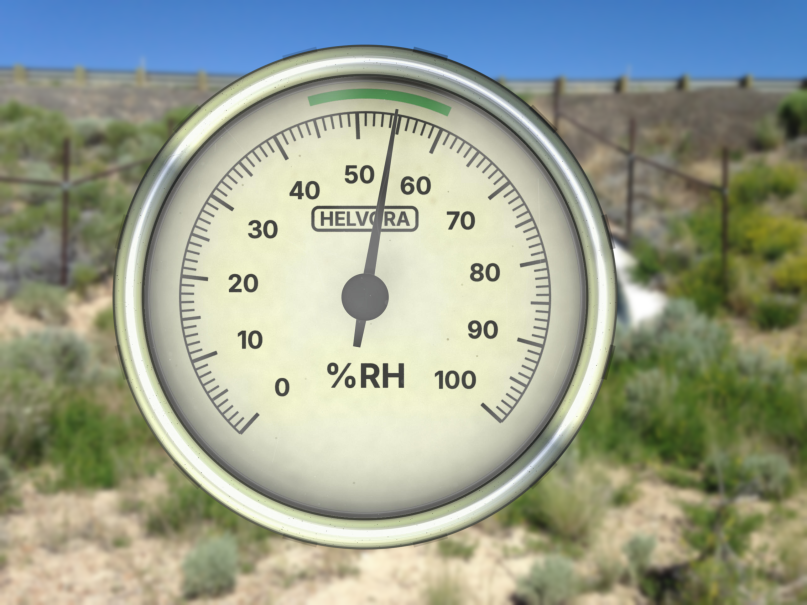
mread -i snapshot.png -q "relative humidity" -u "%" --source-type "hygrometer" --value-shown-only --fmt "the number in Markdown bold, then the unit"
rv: **54.5** %
